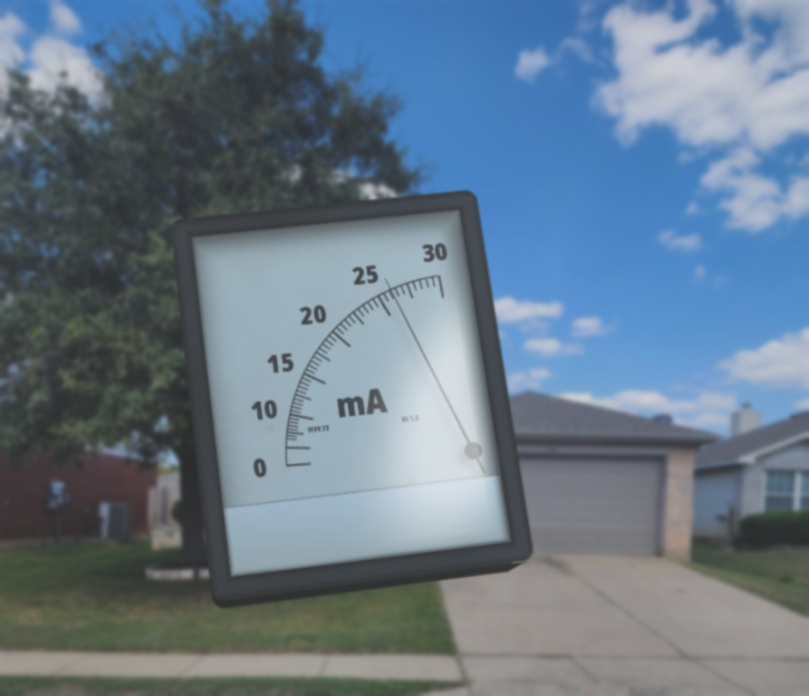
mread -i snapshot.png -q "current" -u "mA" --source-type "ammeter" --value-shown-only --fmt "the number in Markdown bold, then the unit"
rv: **26** mA
